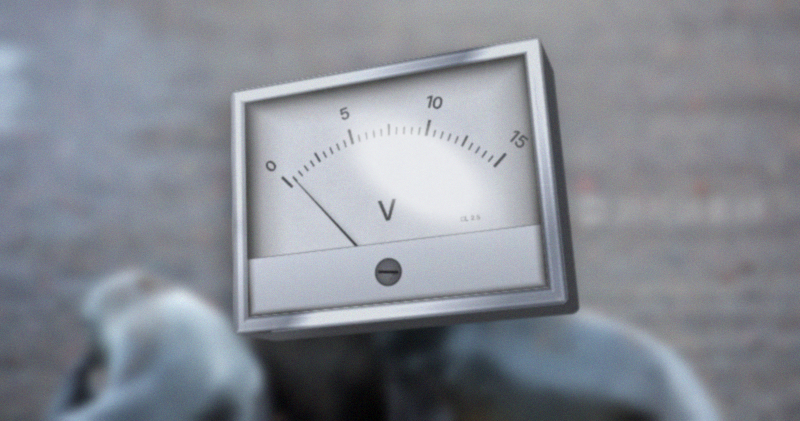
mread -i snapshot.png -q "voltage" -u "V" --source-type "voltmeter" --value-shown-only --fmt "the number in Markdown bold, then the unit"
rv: **0.5** V
